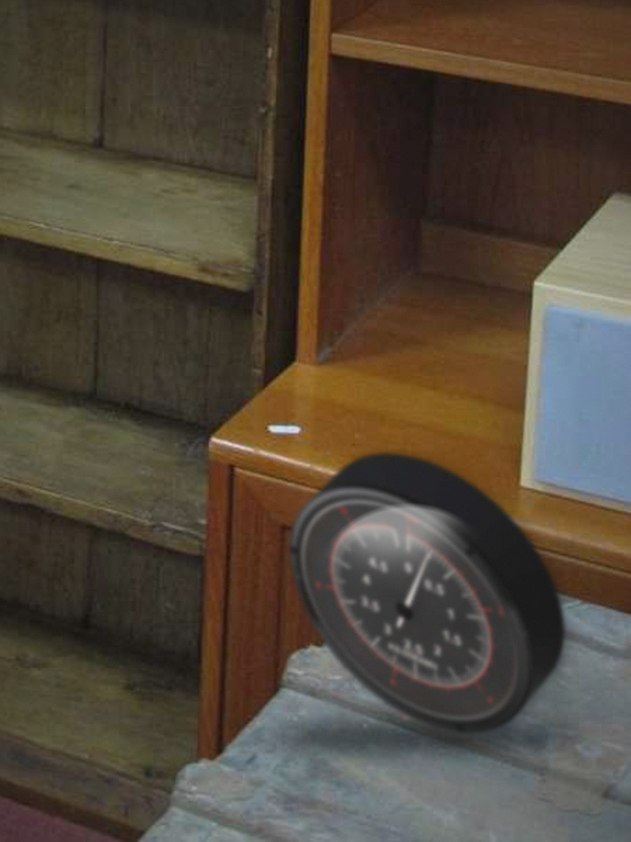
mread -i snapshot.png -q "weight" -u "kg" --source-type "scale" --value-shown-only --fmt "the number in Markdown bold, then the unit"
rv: **0.25** kg
